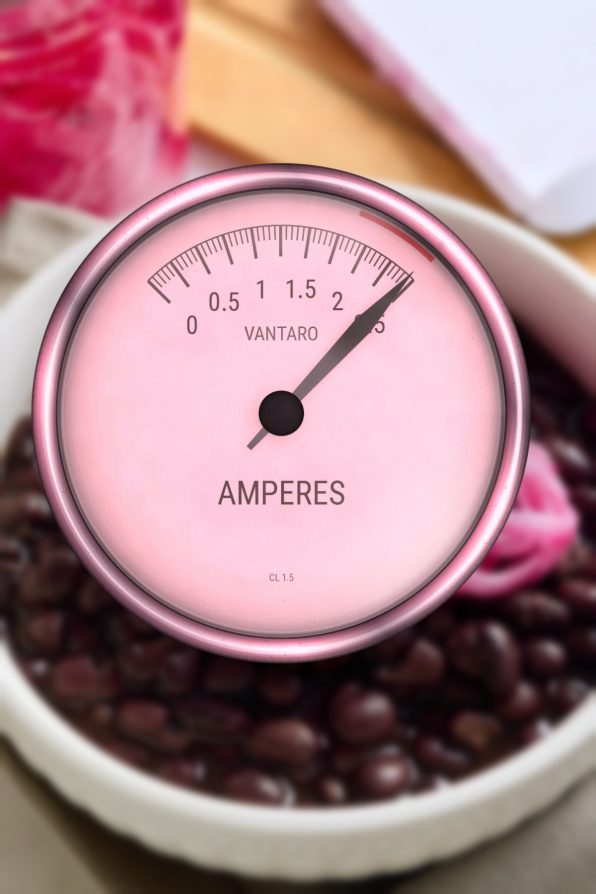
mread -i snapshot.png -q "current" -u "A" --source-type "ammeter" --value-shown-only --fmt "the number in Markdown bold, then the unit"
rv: **2.45** A
